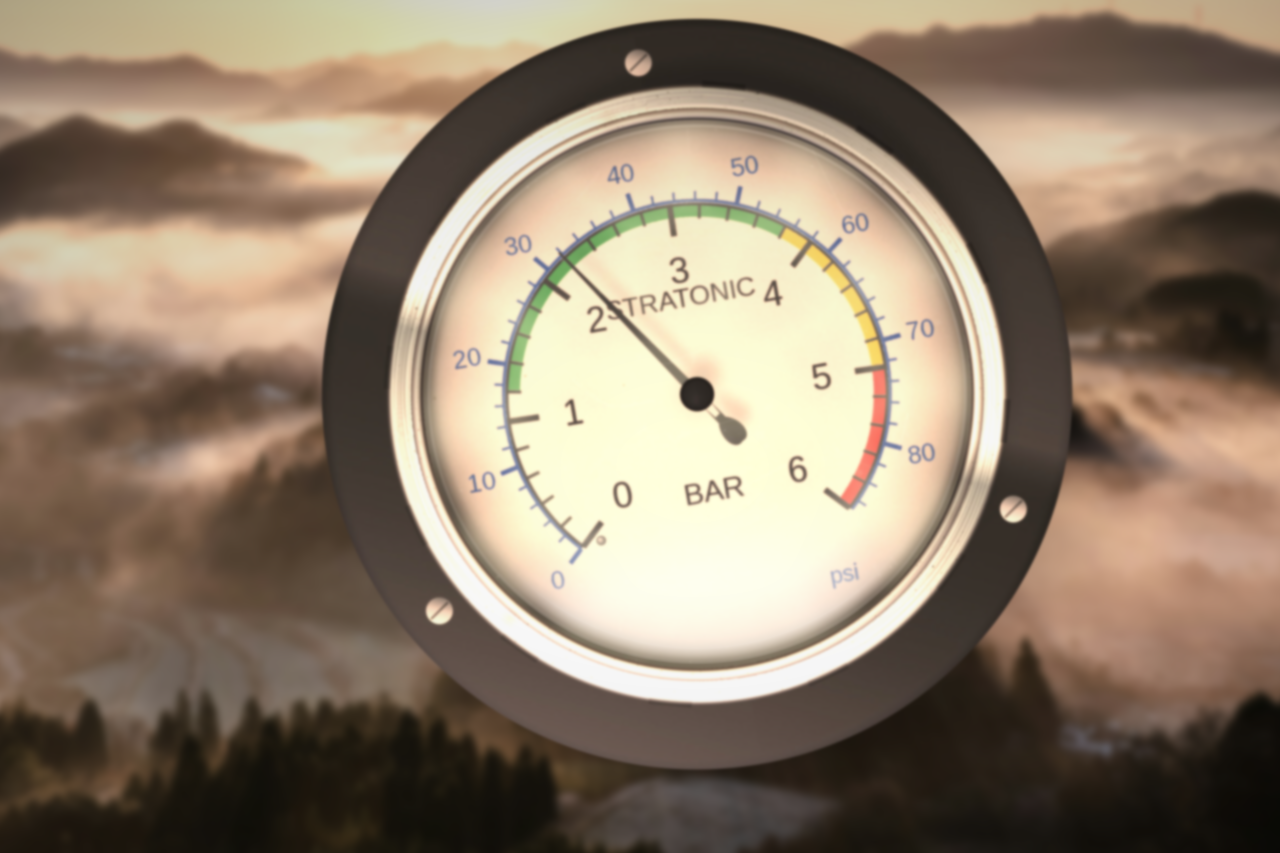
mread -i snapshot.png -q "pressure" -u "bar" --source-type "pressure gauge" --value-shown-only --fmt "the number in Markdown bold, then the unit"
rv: **2.2** bar
